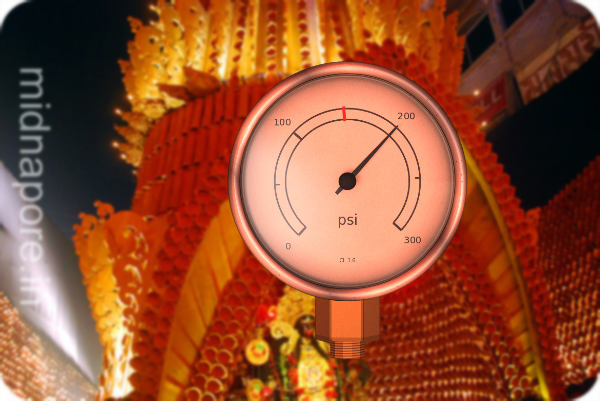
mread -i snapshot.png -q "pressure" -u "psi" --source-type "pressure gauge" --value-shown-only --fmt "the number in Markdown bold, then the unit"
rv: **200** psi
